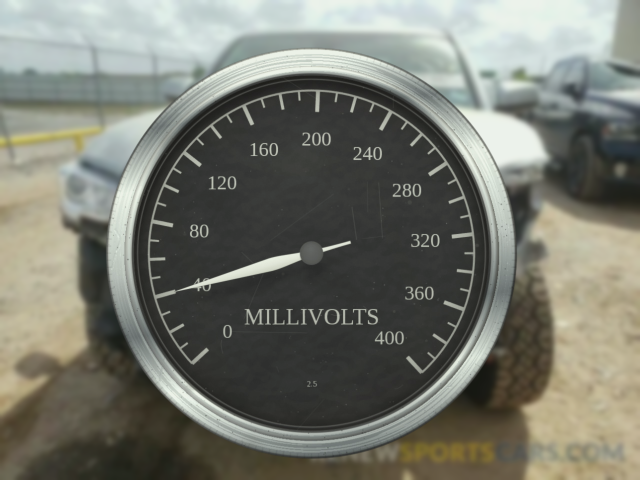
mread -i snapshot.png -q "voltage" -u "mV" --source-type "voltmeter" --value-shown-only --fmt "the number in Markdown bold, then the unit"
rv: **40** mV
